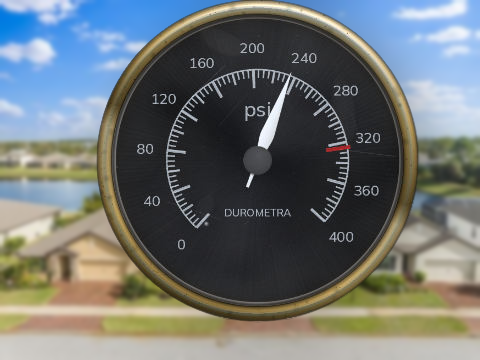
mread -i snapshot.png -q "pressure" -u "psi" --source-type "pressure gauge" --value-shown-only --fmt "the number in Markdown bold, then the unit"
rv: **235** psi
